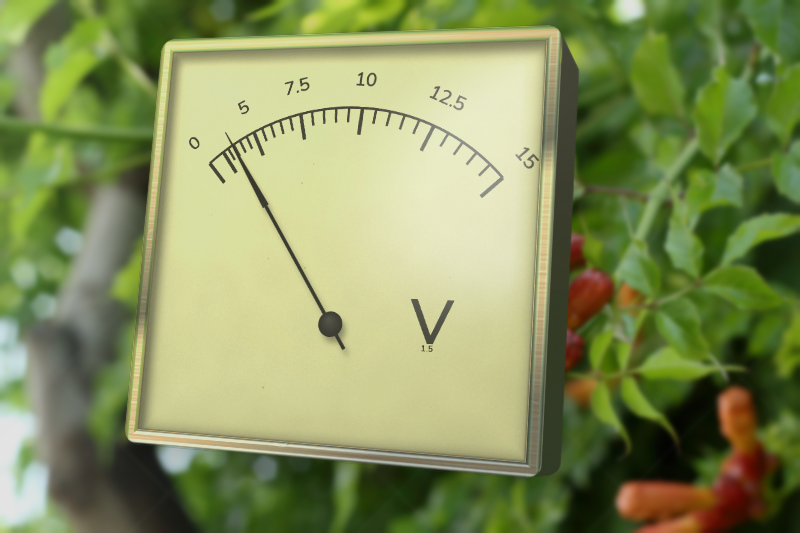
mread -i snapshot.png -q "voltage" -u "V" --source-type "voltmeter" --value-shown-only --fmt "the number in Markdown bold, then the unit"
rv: **3.5** V
